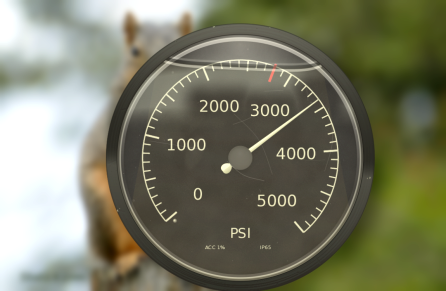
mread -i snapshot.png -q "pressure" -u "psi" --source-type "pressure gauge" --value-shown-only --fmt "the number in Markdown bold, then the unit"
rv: **3400** psi
